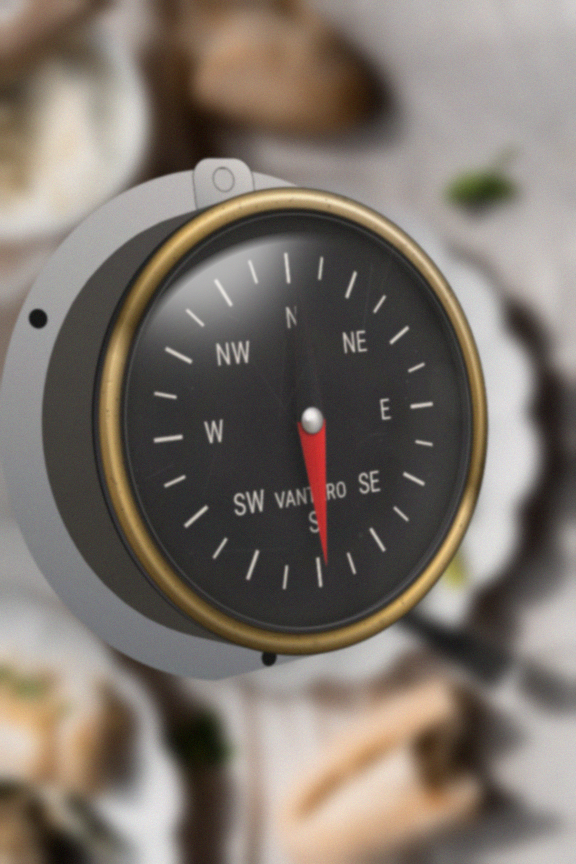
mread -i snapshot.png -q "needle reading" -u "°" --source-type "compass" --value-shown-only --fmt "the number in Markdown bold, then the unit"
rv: **180** °
